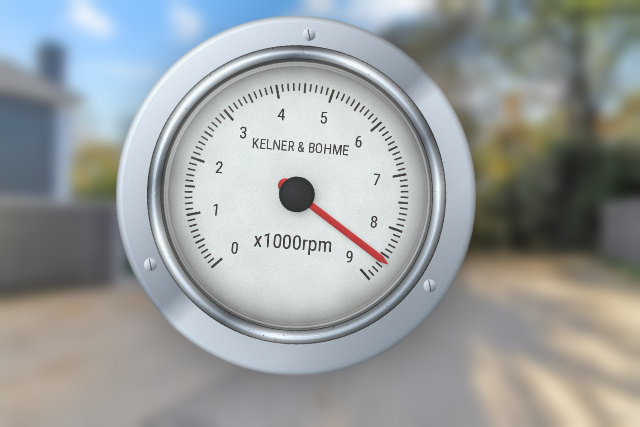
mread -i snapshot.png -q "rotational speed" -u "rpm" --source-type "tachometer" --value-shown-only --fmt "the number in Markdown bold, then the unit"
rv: **8600** rpm
